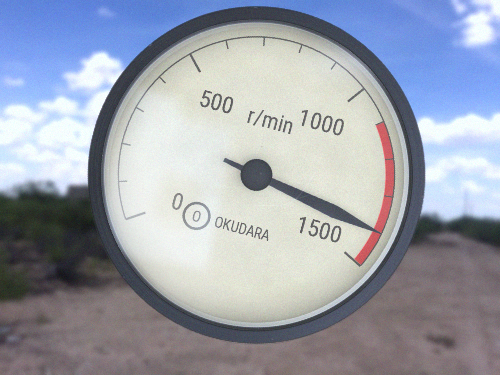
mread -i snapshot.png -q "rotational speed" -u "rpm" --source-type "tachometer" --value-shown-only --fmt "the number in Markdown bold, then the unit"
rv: **1400** rpm
